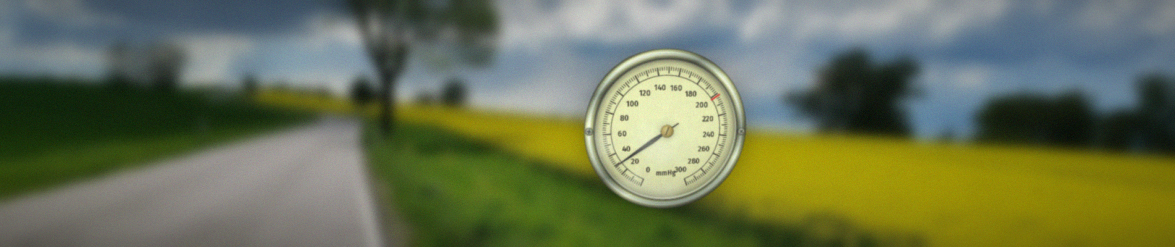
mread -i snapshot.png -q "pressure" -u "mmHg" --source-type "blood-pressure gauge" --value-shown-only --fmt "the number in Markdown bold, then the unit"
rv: **30** mmHg
